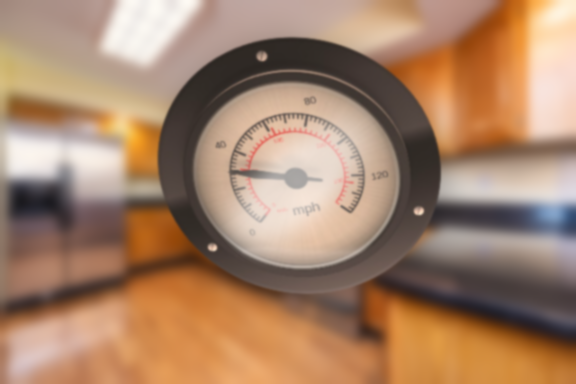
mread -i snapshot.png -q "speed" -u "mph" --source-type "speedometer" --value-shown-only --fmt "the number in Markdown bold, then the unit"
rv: **30** mph
